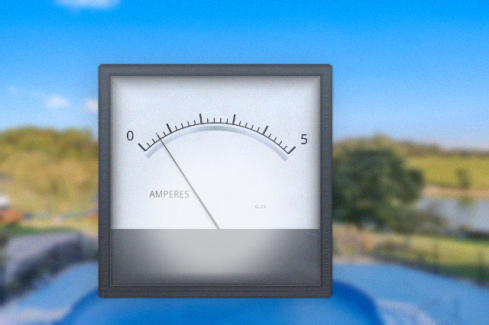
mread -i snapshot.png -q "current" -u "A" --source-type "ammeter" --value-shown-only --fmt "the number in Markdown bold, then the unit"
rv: **0.6** A
